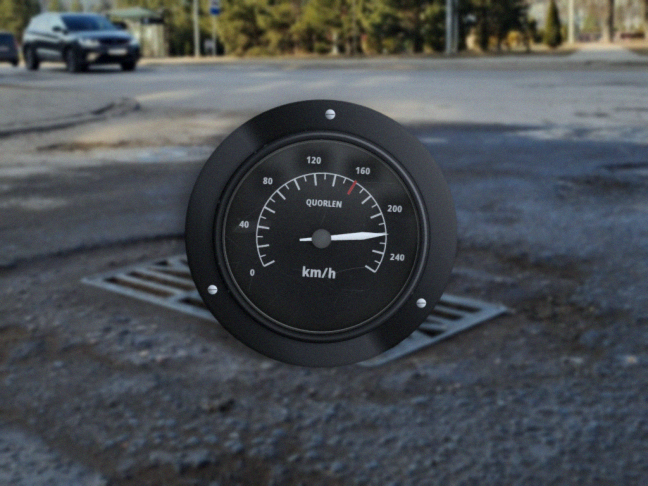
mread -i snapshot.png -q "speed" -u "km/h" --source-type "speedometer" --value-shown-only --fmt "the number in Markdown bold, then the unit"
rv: **220** km/h
